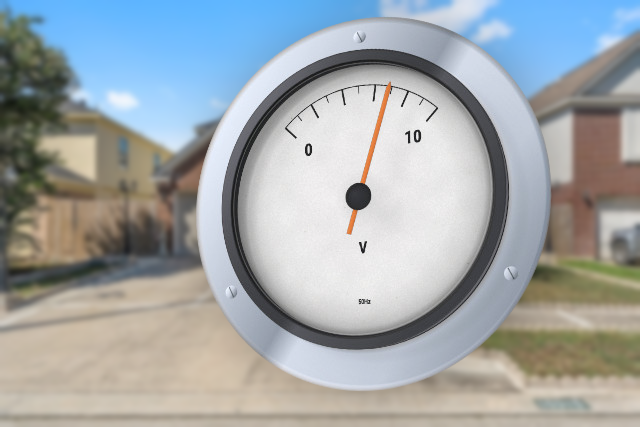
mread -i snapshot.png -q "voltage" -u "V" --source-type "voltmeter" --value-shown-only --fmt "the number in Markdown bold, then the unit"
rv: **7** V
